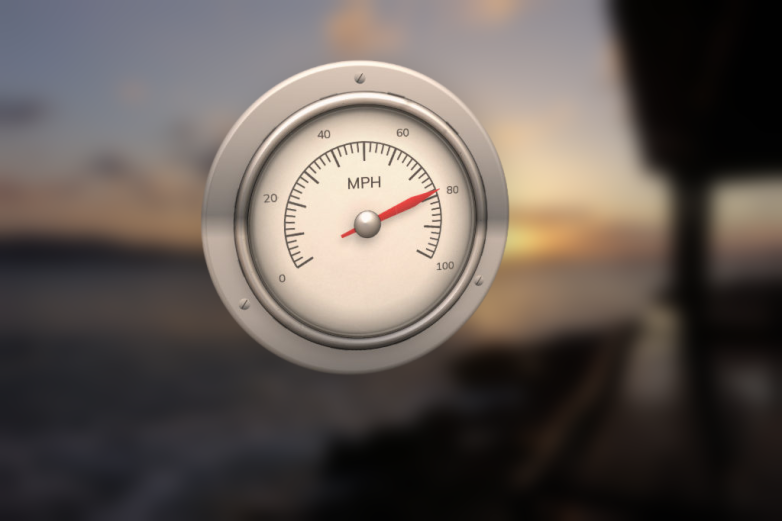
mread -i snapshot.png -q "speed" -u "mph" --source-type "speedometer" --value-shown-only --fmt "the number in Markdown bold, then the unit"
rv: **78** mph
